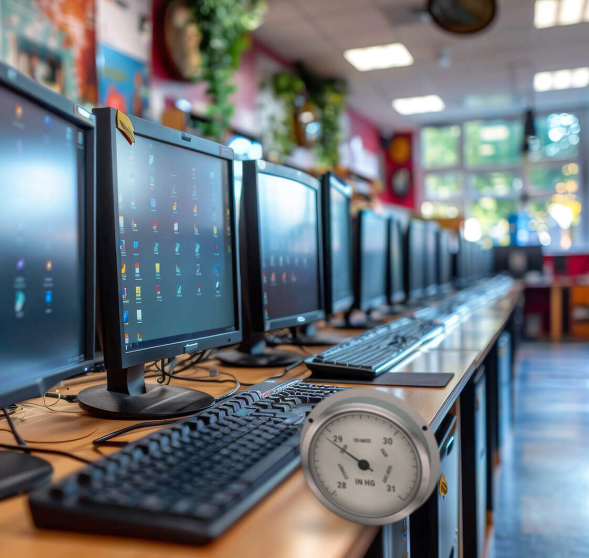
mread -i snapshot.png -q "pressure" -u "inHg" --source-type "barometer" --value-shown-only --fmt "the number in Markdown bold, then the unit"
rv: **28.9** inHg
